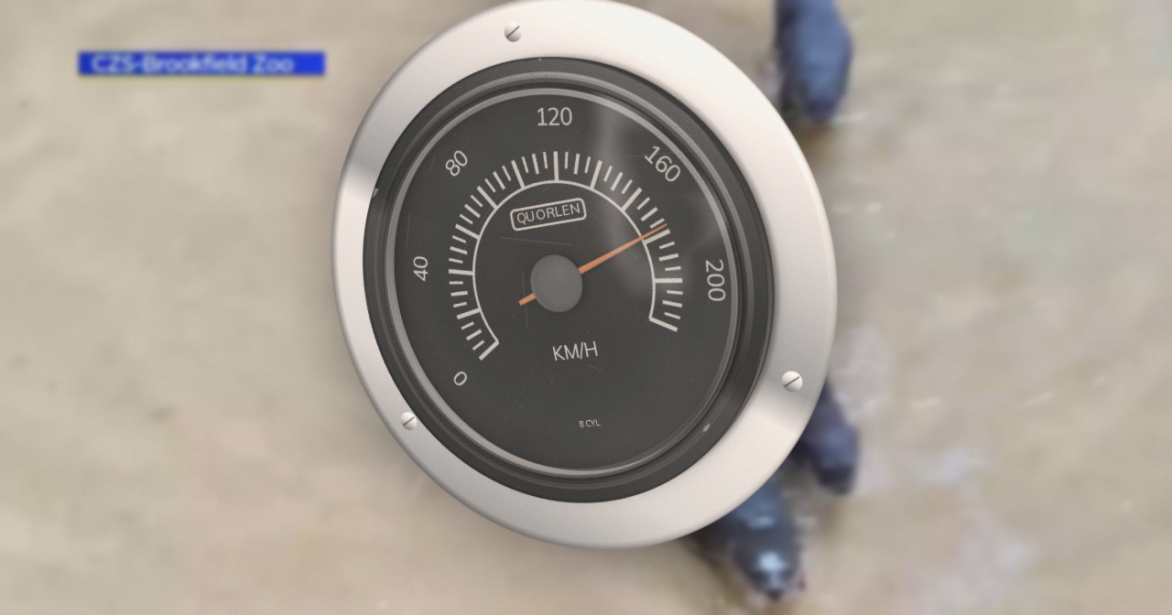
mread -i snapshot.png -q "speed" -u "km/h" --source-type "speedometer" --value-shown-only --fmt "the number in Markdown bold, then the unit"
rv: **177.5** km/h
